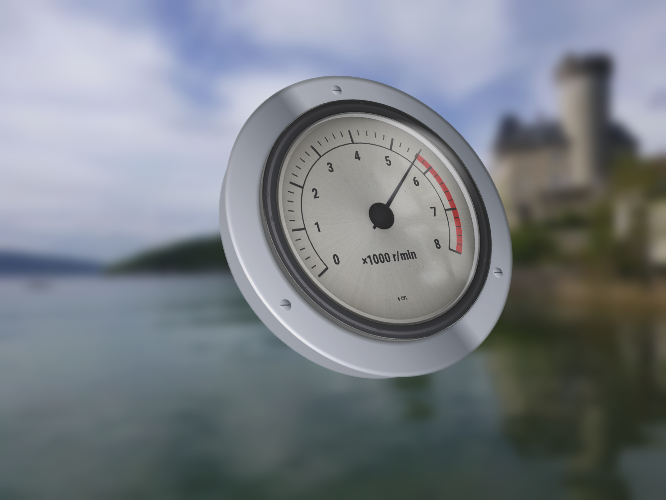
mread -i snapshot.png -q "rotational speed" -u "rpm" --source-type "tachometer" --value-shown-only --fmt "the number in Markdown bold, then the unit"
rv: **5600** rpm
